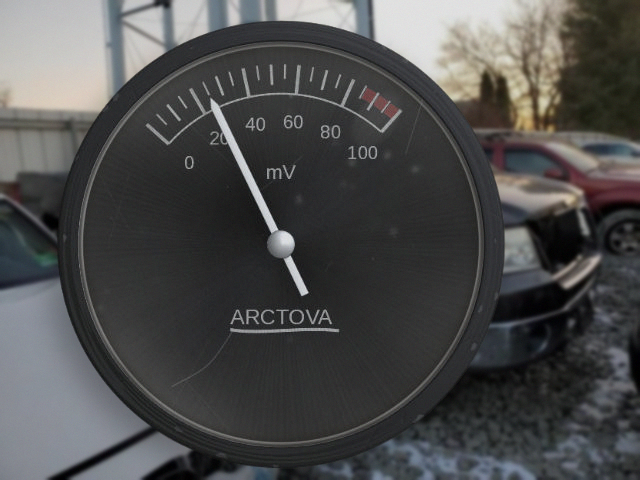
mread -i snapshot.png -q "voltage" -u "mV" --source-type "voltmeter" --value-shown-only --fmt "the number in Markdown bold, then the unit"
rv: **25** mV
